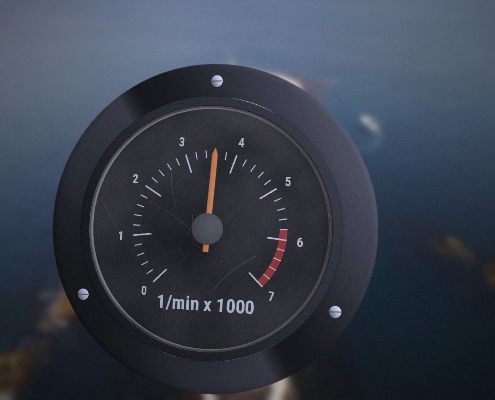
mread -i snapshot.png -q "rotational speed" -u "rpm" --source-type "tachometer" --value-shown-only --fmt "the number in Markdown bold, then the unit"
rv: **3600** rpm
